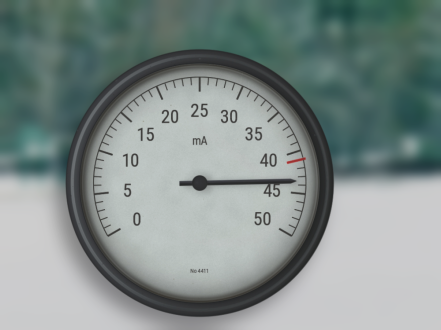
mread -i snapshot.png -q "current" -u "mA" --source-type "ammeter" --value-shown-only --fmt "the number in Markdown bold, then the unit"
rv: **43.5** mA
